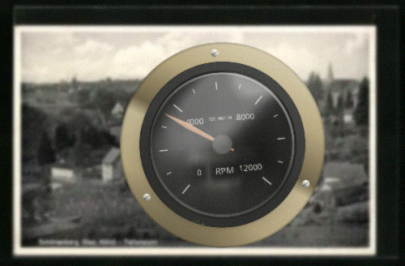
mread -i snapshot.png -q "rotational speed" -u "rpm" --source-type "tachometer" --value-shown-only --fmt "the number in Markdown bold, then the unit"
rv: **3500** rpm
